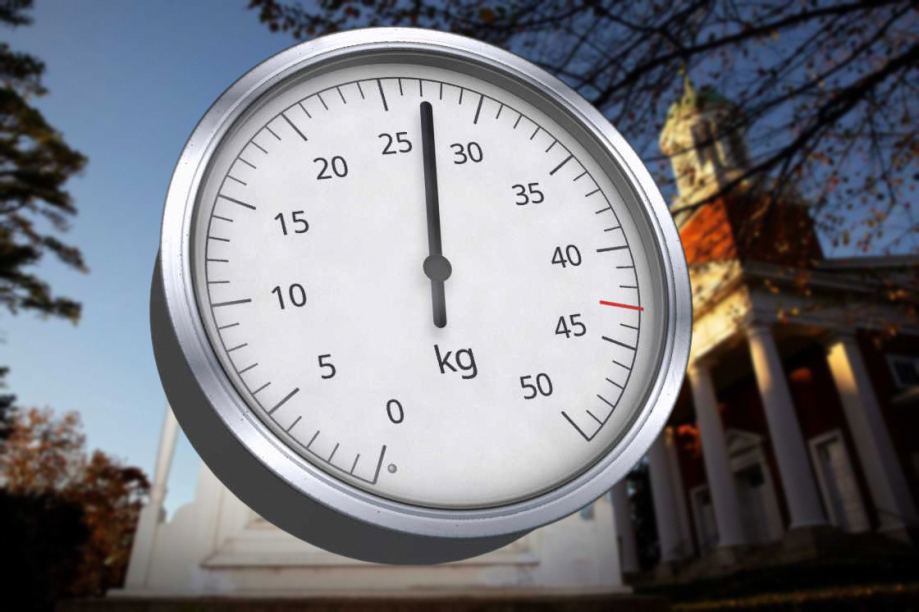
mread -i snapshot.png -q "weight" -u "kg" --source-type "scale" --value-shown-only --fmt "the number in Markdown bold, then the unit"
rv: **27** kg
